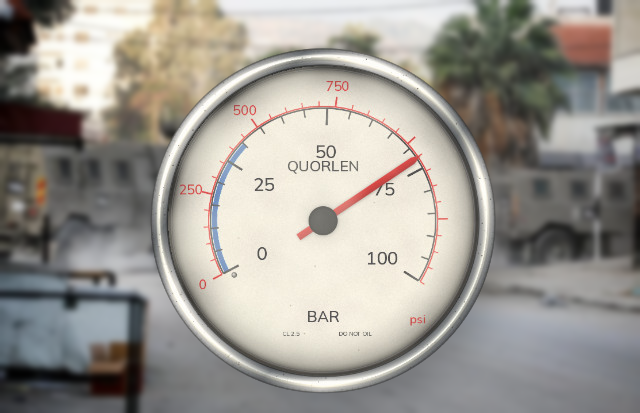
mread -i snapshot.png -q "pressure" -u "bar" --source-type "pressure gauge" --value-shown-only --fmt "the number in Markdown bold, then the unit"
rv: **72.5** bar
